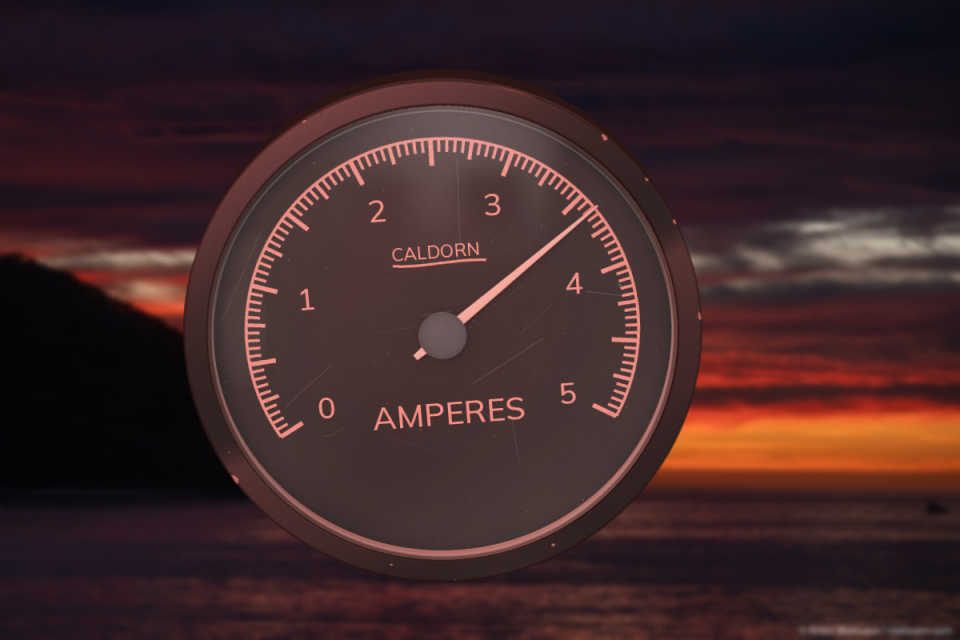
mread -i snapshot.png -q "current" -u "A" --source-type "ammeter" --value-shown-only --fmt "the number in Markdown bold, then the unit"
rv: **3.6** A
